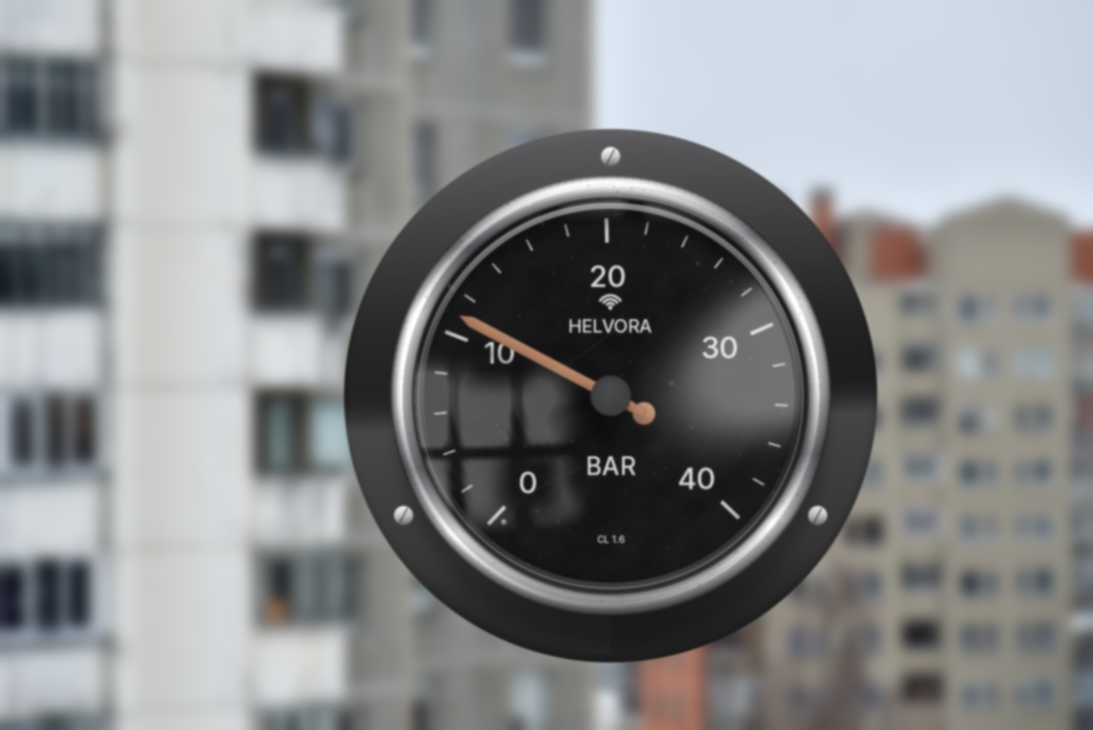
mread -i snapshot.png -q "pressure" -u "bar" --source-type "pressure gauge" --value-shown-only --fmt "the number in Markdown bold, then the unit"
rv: **11** bar
